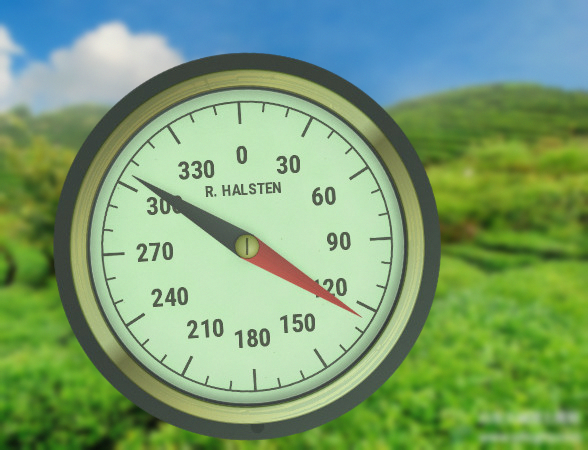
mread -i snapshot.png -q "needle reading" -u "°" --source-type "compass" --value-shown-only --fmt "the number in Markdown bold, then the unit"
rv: **125** °
